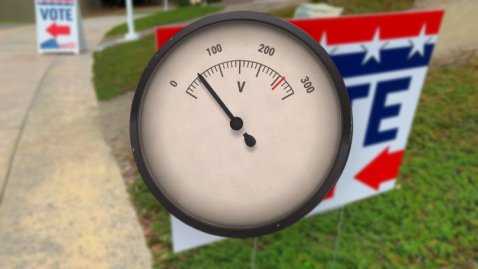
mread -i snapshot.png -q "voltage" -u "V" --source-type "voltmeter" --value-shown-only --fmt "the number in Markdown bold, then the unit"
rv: **50** V
